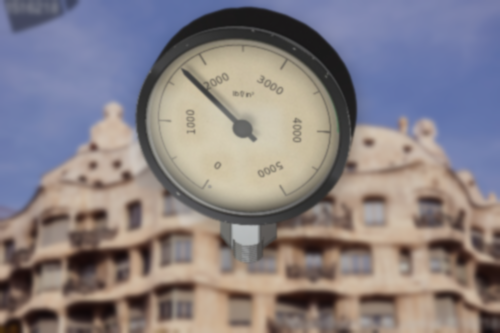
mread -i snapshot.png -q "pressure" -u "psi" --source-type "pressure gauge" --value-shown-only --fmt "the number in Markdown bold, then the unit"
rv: **1750** psi
